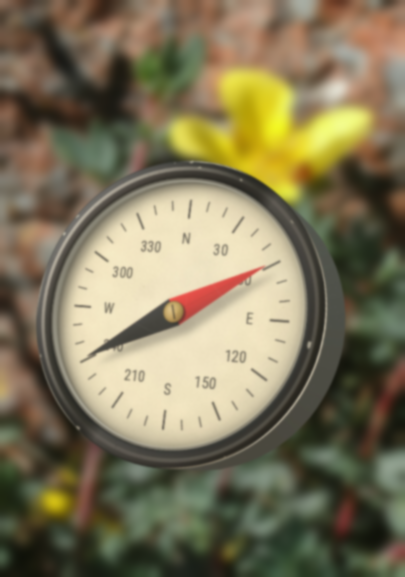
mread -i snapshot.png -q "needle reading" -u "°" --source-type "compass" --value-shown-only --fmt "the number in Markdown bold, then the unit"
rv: **60** °
